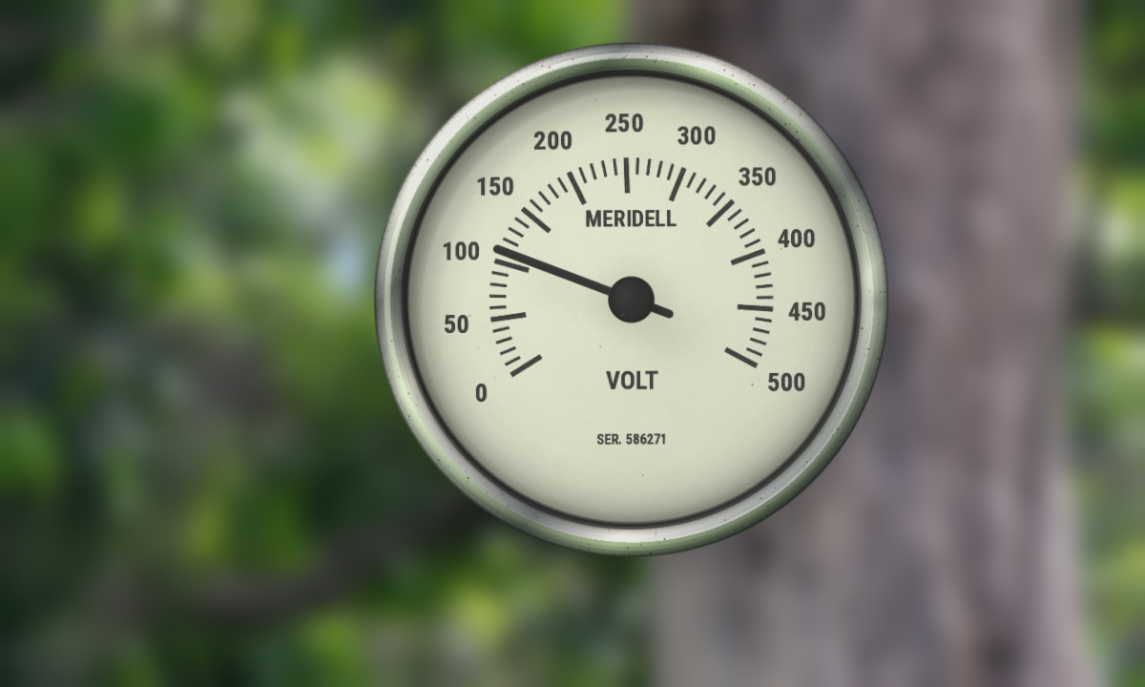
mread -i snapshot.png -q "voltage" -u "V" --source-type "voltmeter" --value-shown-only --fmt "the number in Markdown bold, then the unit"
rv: **110** V
